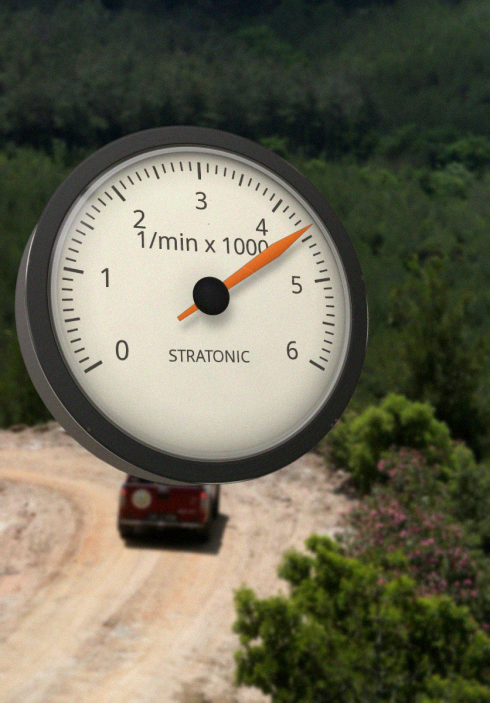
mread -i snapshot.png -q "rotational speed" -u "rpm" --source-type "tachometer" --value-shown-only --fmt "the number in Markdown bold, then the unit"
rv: **4400** rpm
